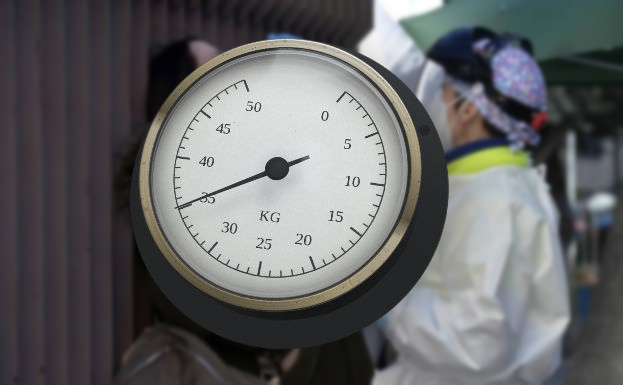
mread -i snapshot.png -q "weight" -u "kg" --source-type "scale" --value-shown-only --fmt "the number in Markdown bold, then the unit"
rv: **35** kg
